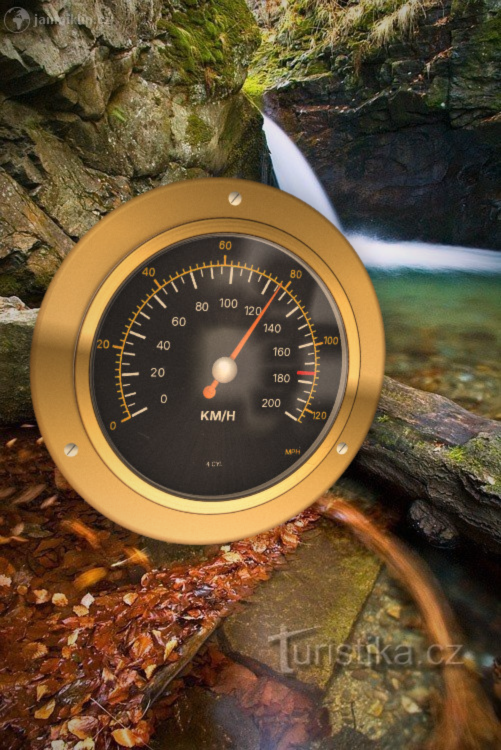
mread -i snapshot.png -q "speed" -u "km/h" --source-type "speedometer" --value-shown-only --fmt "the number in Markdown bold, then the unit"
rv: **125** km/h
